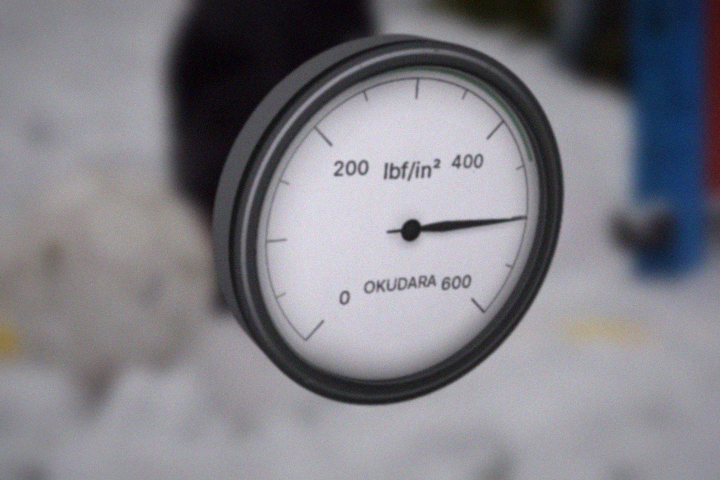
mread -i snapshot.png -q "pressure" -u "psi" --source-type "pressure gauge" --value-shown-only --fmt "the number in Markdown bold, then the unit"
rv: **500** psi
